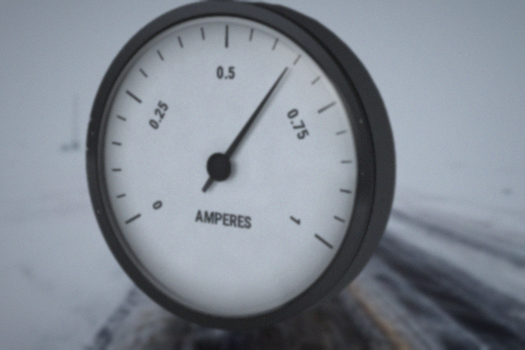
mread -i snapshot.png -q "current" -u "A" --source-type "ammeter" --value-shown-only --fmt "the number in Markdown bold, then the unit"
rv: **0.65** A
